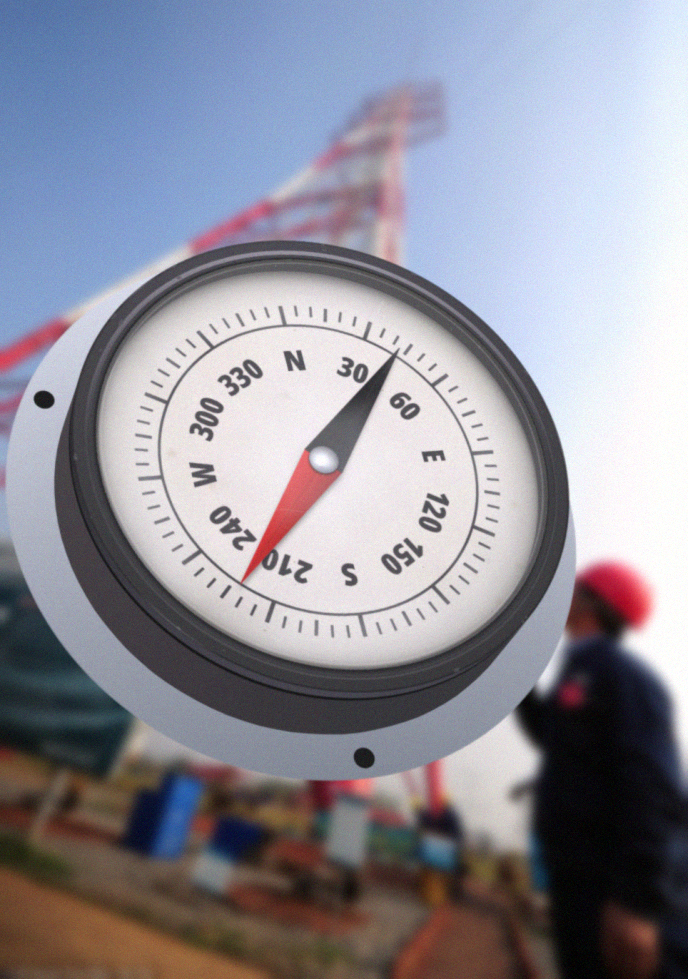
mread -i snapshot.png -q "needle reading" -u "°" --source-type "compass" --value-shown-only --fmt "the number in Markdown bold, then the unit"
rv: **222.5** °
